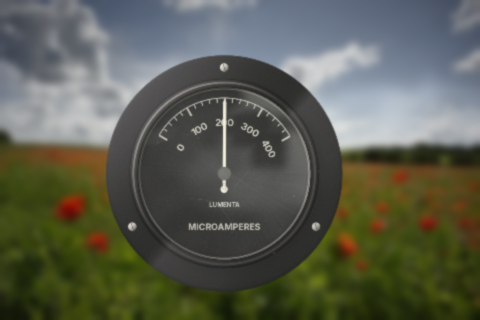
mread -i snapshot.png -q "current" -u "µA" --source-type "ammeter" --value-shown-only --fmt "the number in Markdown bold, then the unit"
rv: **200** µA
